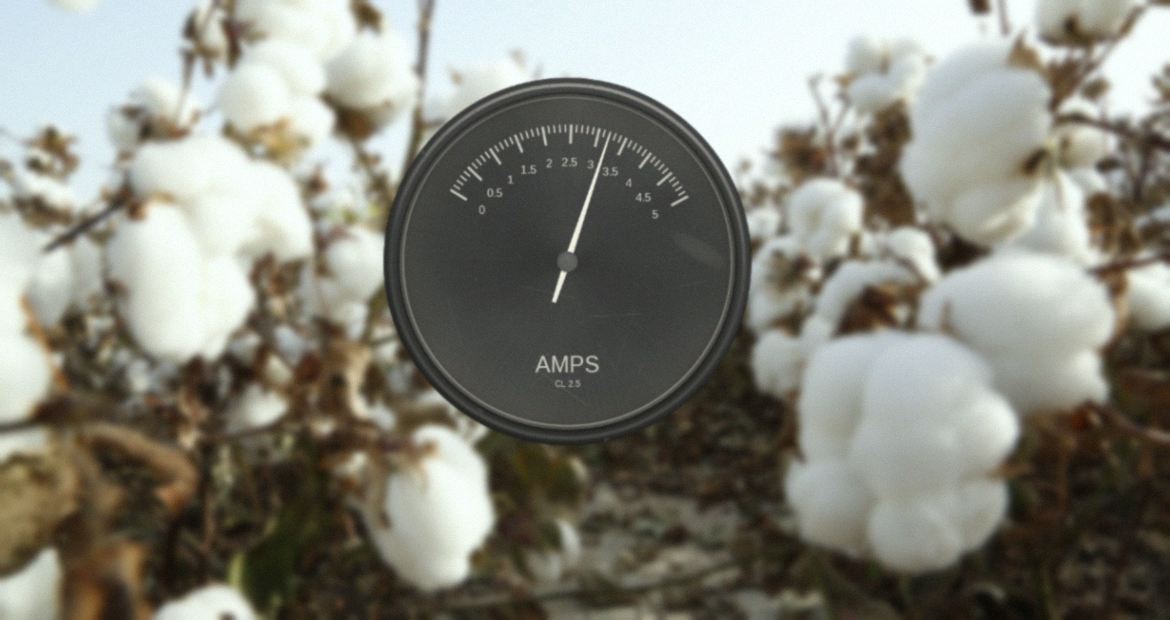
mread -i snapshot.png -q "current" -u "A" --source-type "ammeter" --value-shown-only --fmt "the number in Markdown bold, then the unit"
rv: **3.2** A
